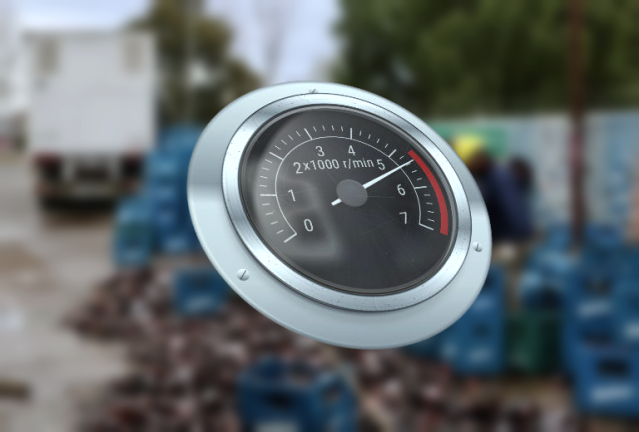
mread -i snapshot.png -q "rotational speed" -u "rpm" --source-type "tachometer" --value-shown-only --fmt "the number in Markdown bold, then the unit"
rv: **5400** rpm
